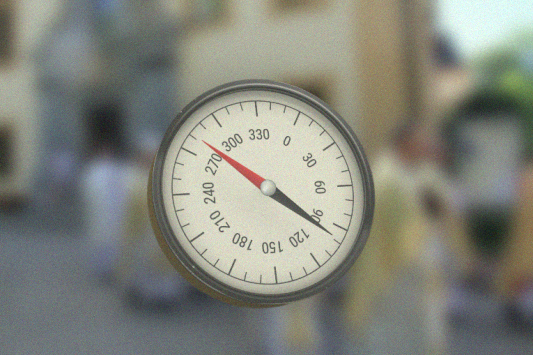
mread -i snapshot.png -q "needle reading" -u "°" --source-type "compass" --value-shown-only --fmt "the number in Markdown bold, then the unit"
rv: **280** °
